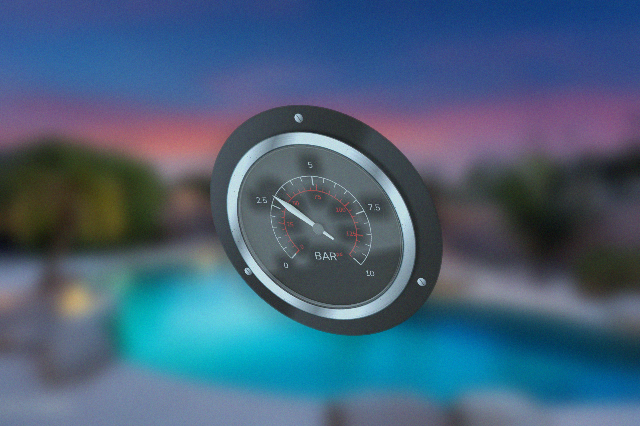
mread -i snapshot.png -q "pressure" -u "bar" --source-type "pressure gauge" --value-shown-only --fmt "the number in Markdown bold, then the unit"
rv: **3** bar
